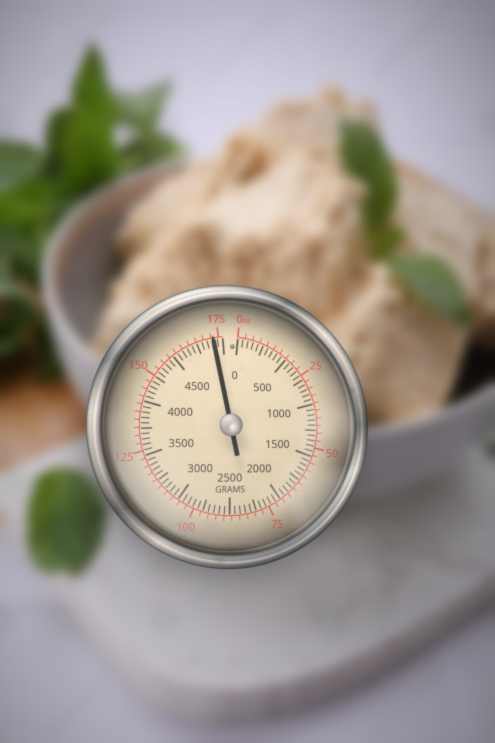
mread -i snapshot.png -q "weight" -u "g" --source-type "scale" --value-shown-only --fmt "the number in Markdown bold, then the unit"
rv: **4900** g
